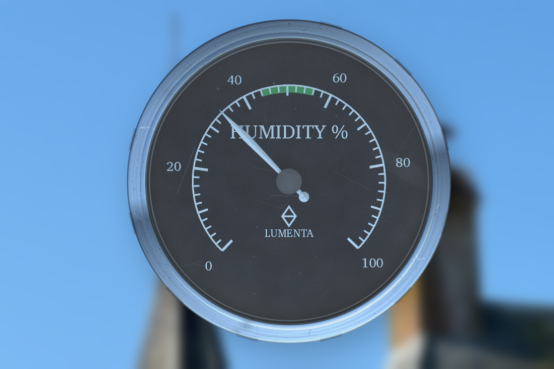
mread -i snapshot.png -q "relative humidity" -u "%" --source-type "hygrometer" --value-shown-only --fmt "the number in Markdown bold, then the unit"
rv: **34** %
